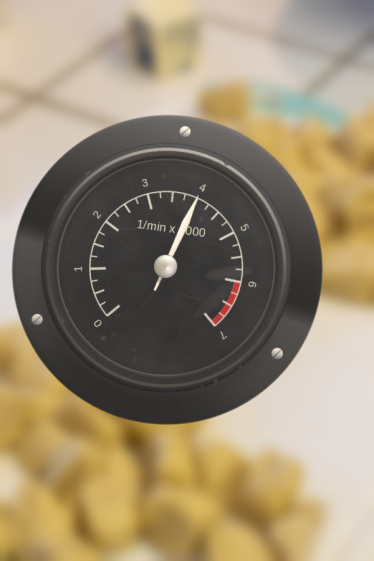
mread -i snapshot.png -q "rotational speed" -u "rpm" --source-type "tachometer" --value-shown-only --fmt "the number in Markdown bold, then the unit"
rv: **4000** rpm
